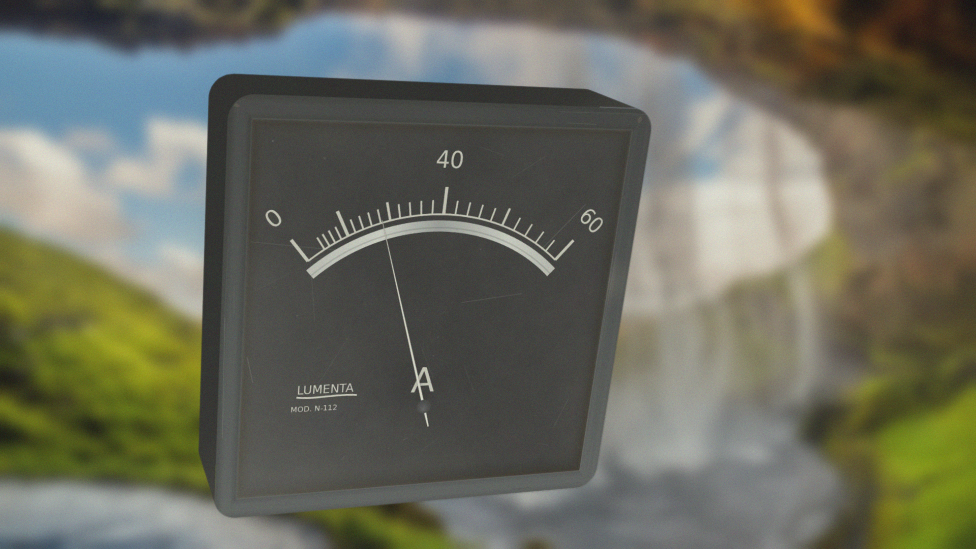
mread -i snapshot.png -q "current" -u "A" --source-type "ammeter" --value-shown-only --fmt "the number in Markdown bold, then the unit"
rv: **28** A
